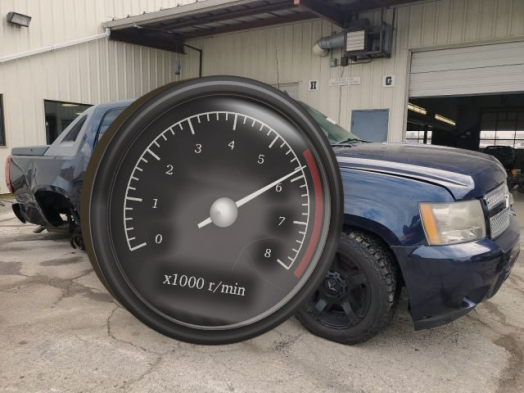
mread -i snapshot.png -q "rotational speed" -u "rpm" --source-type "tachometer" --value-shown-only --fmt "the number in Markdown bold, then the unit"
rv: **5800** rpm
